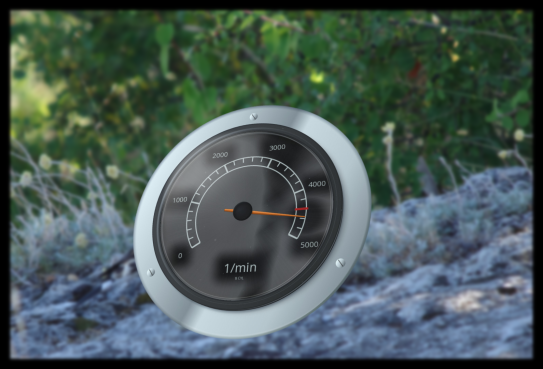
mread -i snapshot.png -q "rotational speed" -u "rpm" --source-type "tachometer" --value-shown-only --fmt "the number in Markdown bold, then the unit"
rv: **4600** rpm
